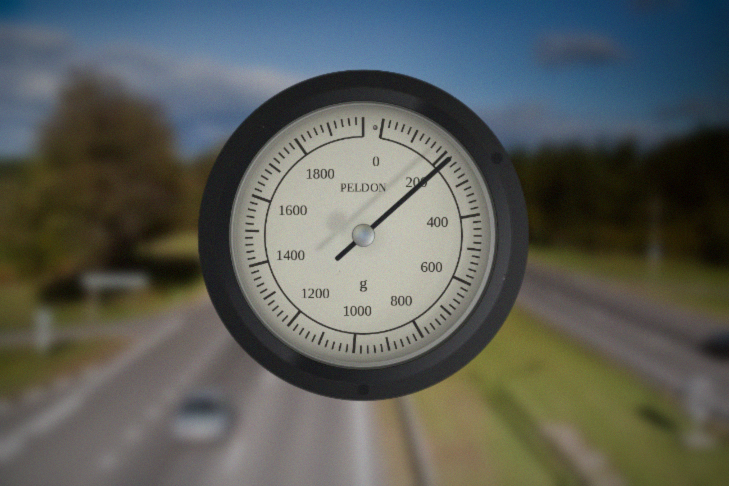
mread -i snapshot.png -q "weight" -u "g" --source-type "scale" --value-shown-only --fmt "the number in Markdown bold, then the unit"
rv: **220** g
